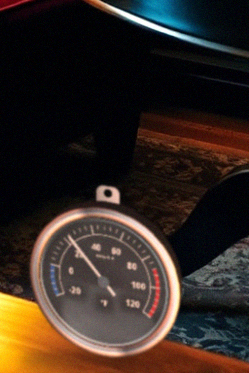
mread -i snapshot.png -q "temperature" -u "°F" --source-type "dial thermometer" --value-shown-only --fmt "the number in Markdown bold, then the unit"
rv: **24** °F
